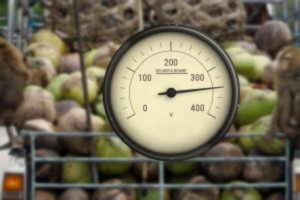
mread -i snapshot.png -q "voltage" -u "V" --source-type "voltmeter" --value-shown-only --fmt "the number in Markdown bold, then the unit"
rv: **340** V
